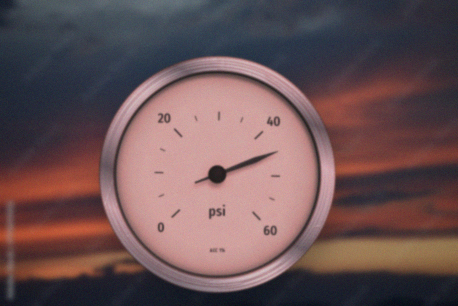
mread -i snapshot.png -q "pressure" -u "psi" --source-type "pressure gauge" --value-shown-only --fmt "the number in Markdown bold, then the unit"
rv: **45** psi
